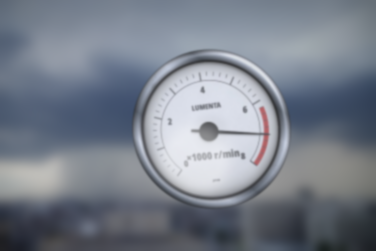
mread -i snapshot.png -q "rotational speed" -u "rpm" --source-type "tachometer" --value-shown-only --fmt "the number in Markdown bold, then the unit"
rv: **7000** rpm
